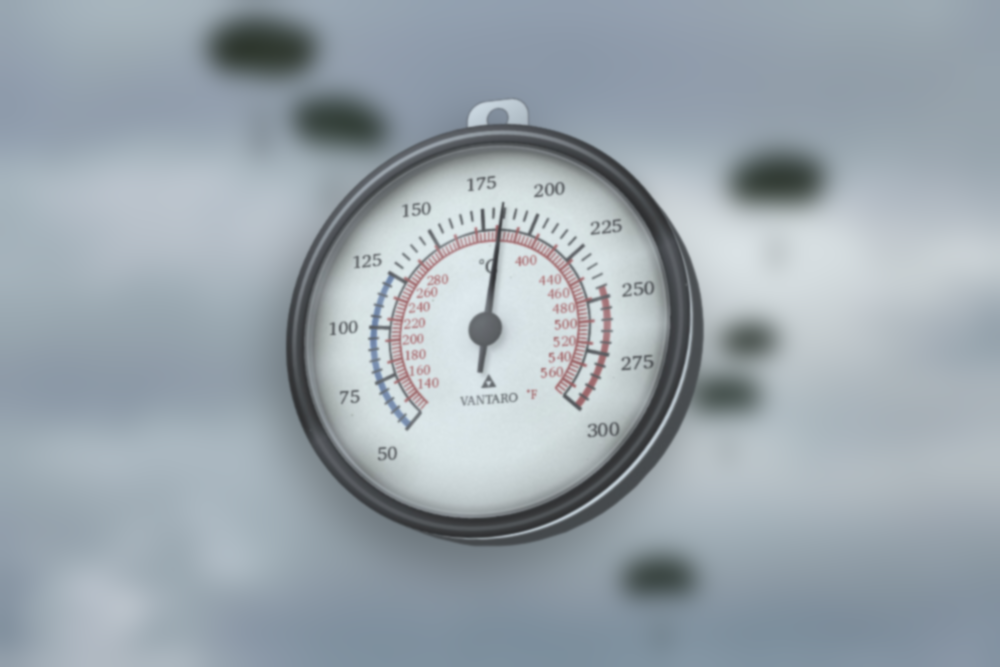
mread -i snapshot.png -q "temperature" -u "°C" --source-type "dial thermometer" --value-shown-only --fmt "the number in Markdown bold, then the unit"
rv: **185** °C
